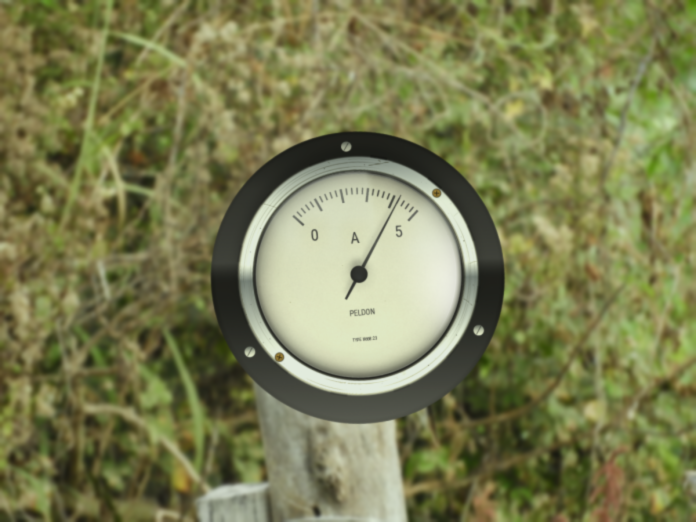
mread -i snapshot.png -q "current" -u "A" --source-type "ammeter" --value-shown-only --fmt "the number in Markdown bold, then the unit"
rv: **4.2** A
